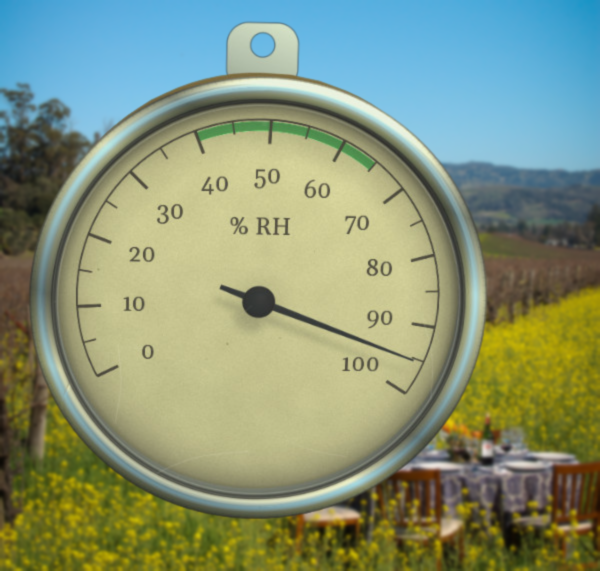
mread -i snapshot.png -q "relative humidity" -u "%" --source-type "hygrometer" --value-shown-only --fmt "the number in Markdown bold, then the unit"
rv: **95** %
